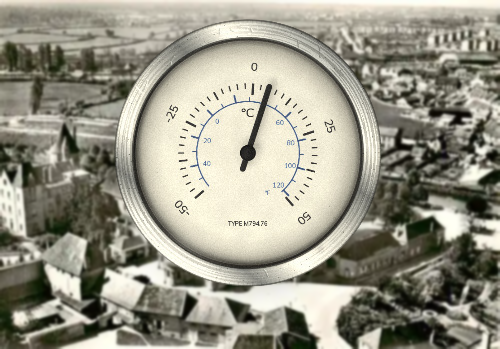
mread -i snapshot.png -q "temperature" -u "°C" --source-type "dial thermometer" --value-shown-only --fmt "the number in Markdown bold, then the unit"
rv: **5** °C
